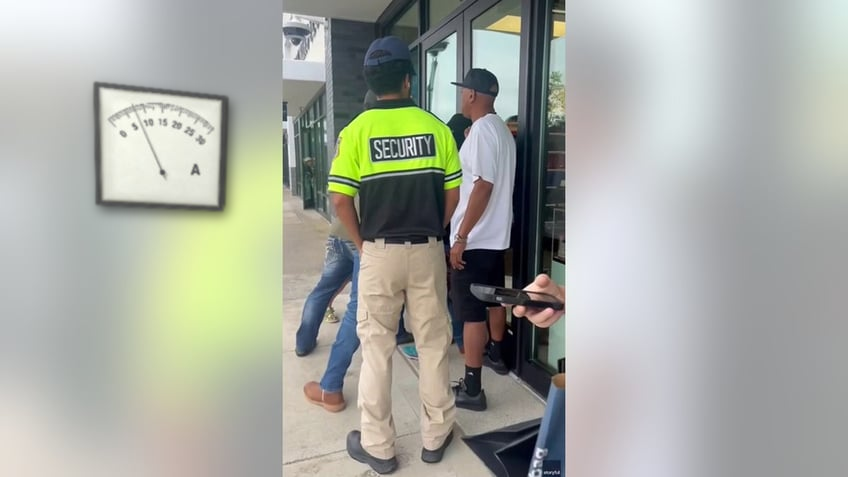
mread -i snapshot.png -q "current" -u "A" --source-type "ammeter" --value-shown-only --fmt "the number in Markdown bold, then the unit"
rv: **7.5** A
